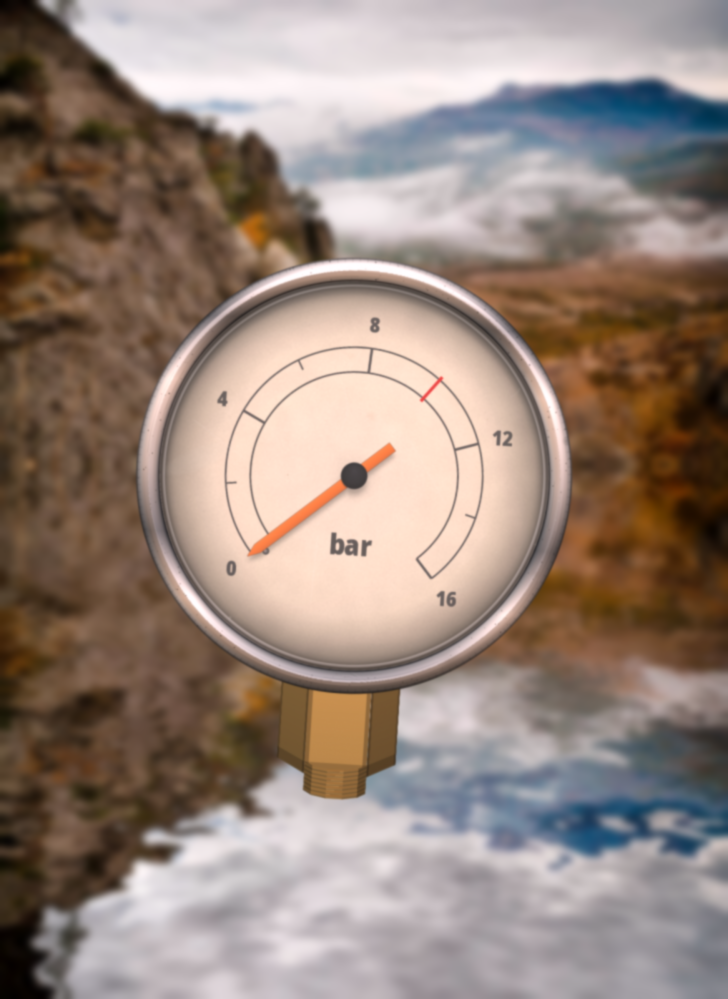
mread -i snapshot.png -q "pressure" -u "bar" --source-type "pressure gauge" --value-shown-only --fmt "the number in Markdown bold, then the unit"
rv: **0** bar
